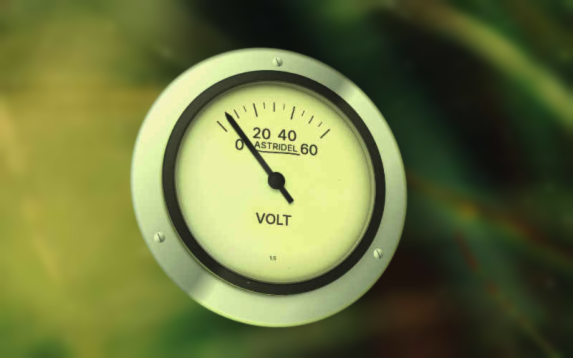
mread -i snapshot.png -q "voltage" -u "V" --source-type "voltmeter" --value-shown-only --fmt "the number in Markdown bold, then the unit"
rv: **5** V
